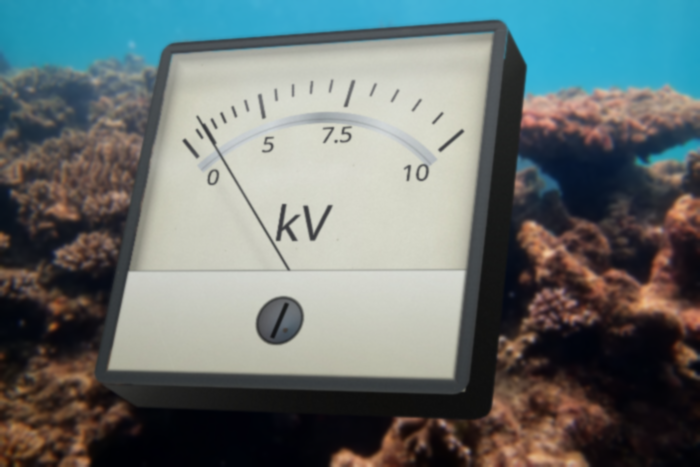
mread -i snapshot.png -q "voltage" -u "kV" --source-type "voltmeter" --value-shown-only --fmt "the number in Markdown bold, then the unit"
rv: **2.5** kV
